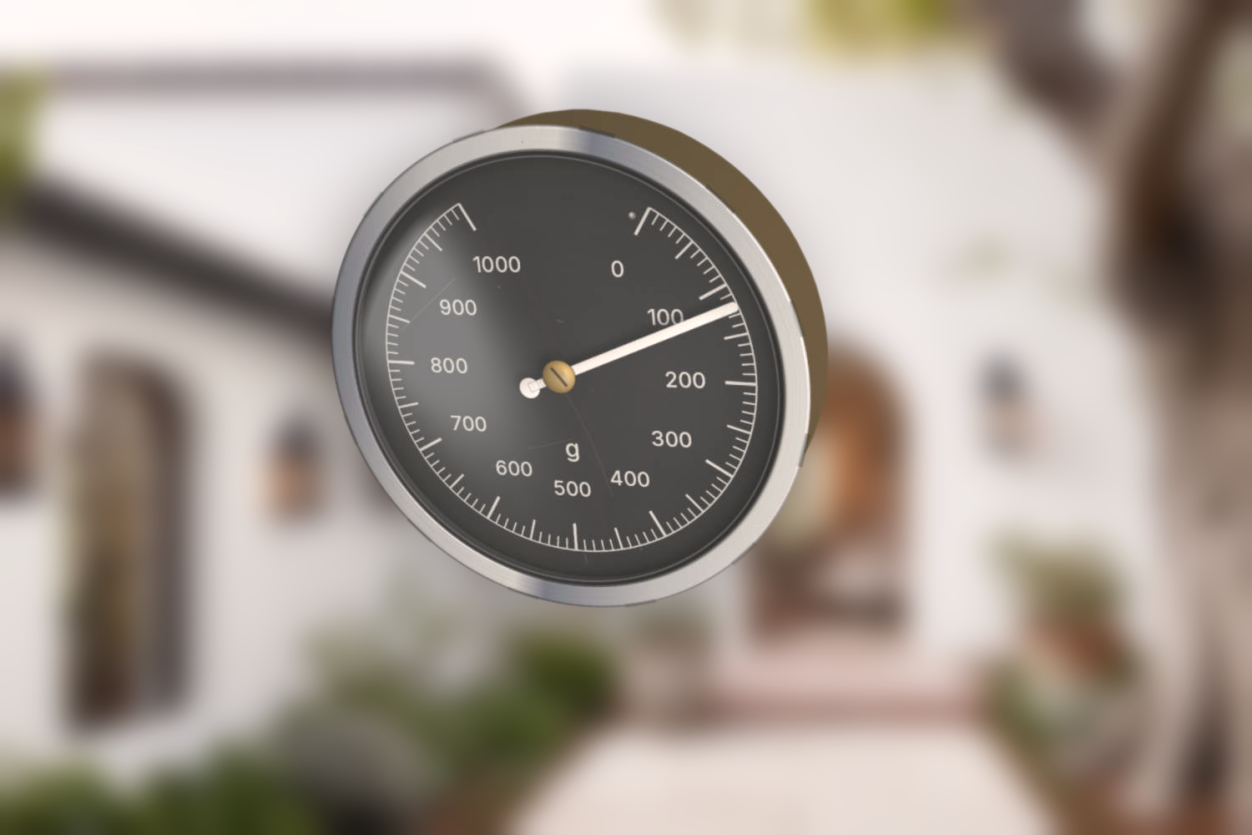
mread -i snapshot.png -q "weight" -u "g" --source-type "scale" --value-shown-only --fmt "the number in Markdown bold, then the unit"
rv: **120** g
